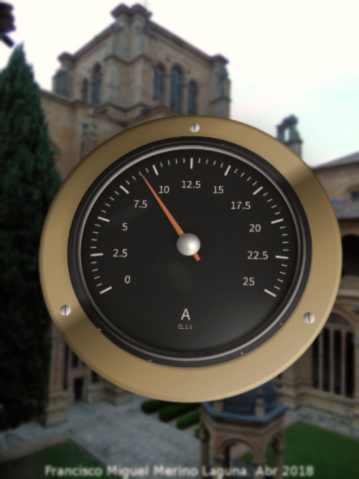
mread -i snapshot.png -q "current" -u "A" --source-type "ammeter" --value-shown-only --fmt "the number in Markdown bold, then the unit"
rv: **9** A
